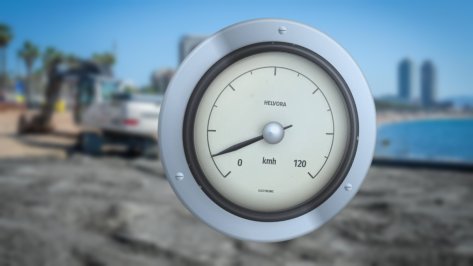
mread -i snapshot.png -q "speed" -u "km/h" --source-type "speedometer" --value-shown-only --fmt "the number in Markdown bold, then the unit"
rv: **10** km/h
